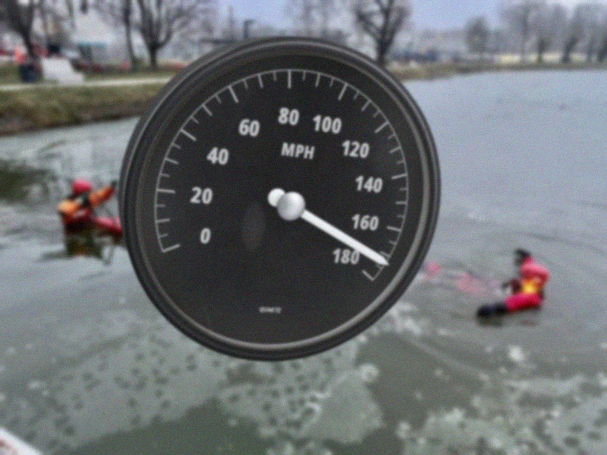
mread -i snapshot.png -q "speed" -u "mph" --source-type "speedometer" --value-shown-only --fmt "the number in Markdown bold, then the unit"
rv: **172.5** mph
